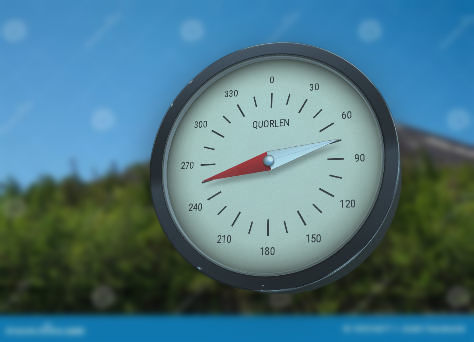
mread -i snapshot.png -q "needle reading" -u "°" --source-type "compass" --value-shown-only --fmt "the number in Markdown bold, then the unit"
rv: **255** °
